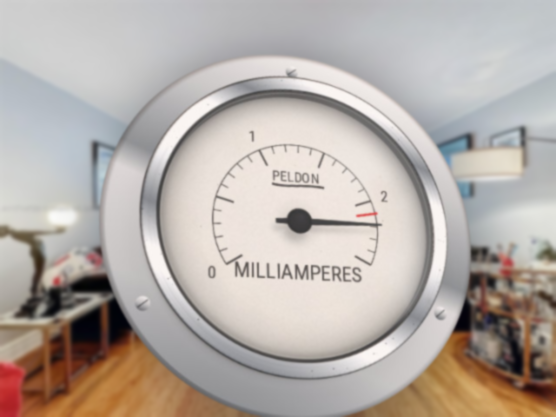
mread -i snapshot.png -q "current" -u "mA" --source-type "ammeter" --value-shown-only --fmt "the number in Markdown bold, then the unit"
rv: **2.2** mA
